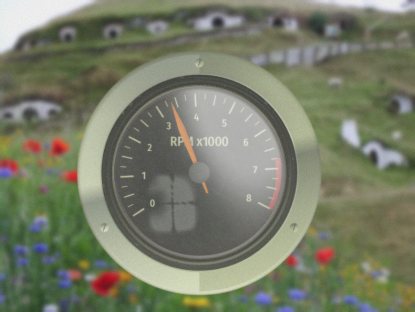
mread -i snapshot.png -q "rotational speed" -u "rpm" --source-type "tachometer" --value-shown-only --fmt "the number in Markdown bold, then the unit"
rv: **3375** rpm
